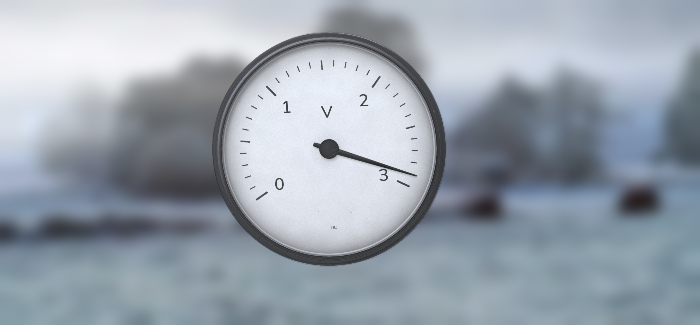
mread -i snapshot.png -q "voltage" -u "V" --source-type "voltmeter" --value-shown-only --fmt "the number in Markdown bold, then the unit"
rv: **2.9** V
